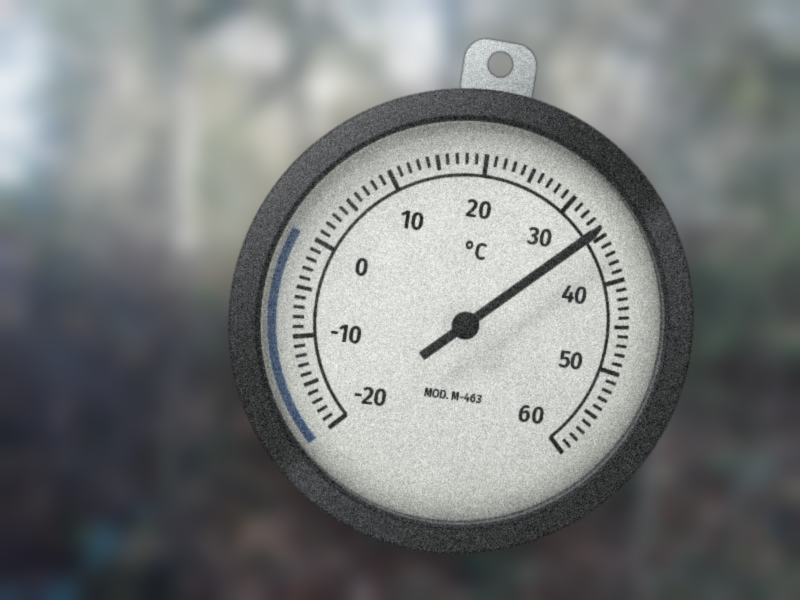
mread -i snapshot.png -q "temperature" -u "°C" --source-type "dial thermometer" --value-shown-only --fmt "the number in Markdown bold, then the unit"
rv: **34** °C
